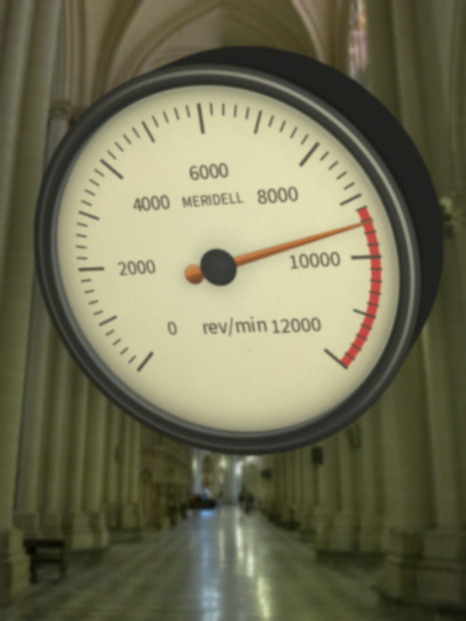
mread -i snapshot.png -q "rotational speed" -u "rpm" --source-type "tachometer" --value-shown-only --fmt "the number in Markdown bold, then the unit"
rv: **9400** rpm
